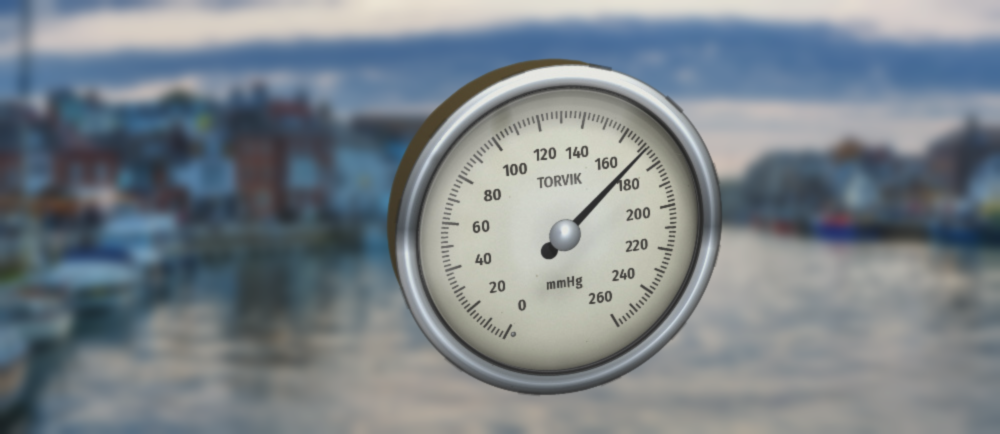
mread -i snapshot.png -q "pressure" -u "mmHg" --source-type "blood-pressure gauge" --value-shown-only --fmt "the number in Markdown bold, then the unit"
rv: **170** mmHg
